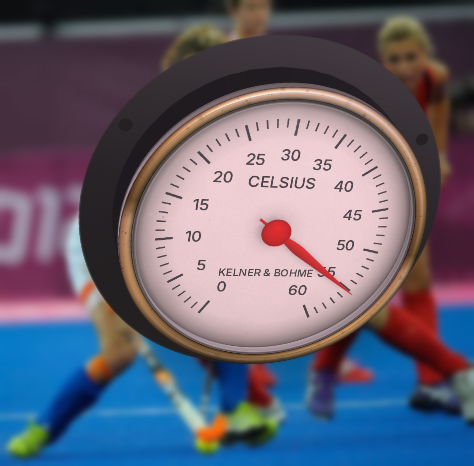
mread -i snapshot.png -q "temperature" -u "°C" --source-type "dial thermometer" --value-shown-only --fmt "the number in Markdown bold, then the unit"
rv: **55** °C
